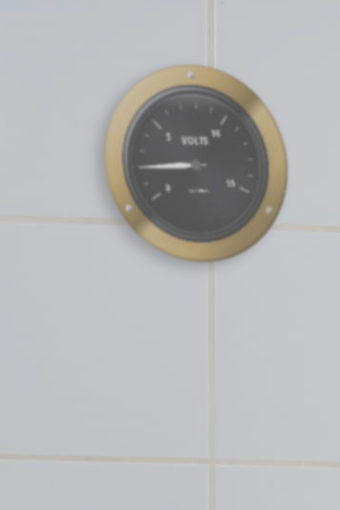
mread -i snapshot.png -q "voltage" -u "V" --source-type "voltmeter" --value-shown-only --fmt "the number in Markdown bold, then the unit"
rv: **2** V
